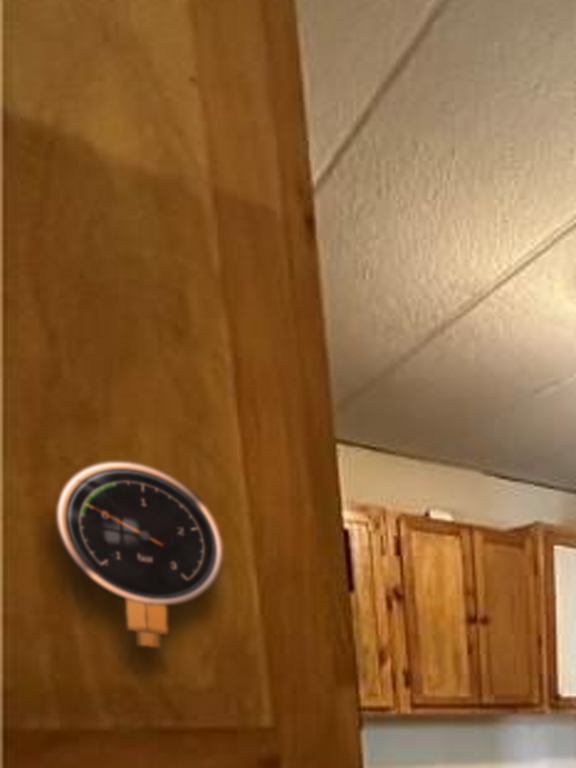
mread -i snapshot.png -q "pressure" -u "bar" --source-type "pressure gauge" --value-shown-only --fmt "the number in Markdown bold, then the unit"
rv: **0** bar
